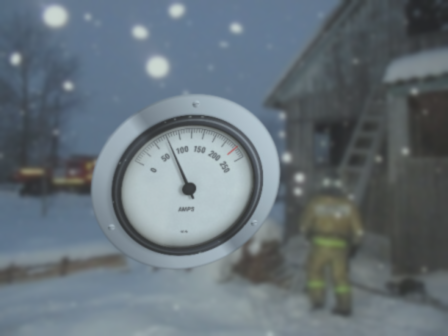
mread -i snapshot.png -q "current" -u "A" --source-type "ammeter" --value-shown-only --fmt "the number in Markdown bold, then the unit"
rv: **75** A
